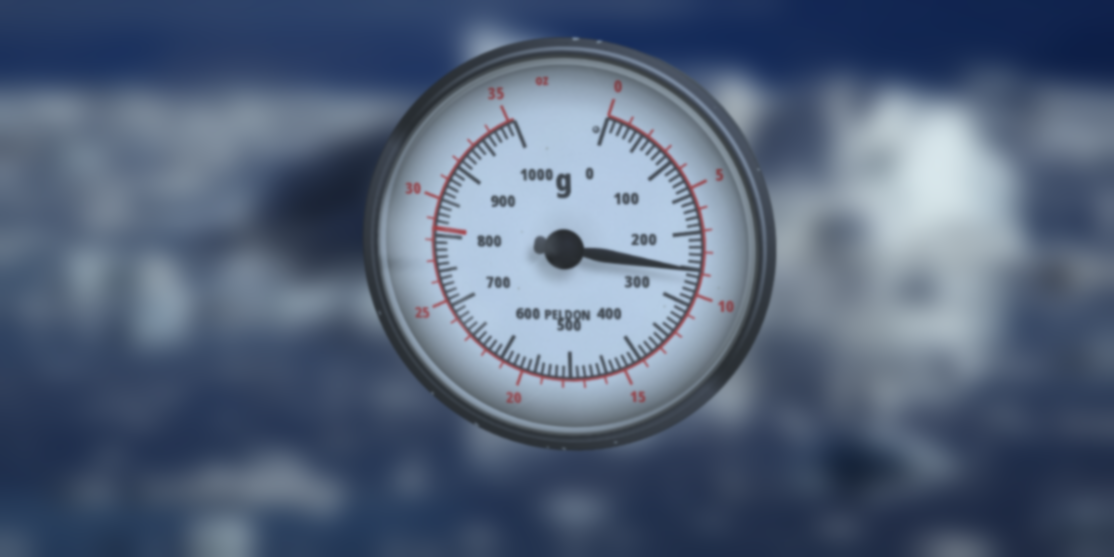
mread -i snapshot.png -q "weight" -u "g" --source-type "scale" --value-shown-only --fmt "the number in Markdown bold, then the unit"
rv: **250** g
